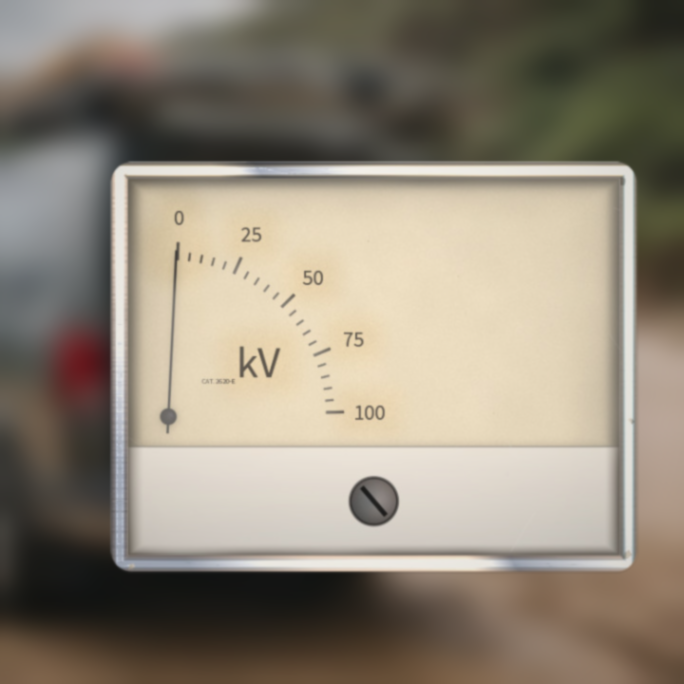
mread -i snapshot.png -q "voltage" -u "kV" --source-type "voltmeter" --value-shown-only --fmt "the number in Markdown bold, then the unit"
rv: **0** kV
